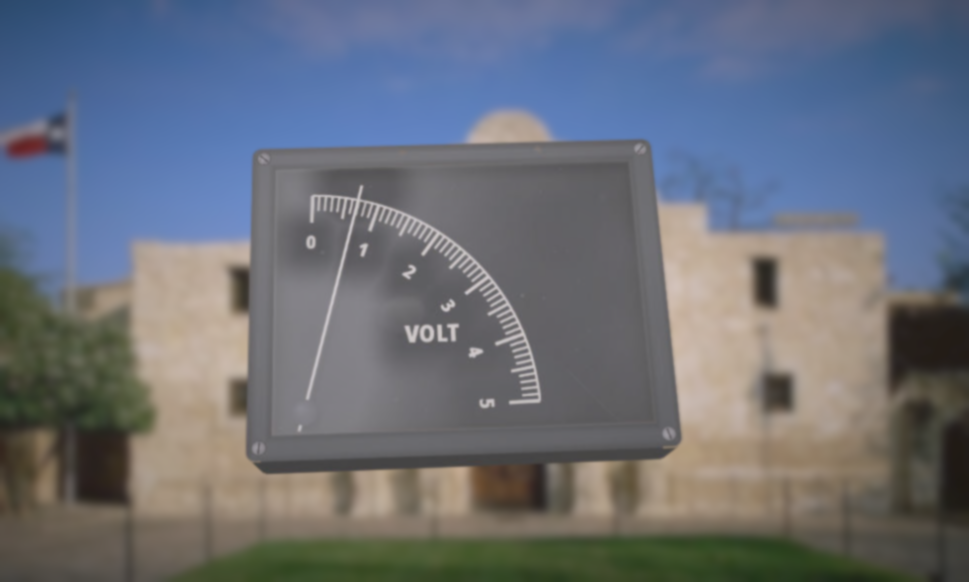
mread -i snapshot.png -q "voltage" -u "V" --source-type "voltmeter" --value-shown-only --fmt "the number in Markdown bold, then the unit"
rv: **0.7** V
